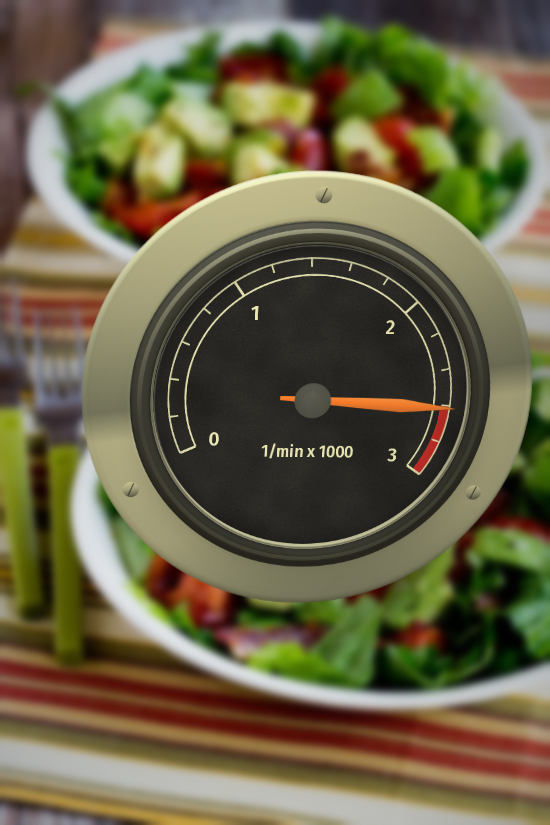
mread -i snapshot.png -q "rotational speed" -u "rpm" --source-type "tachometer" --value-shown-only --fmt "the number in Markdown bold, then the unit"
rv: **2600** rpm
